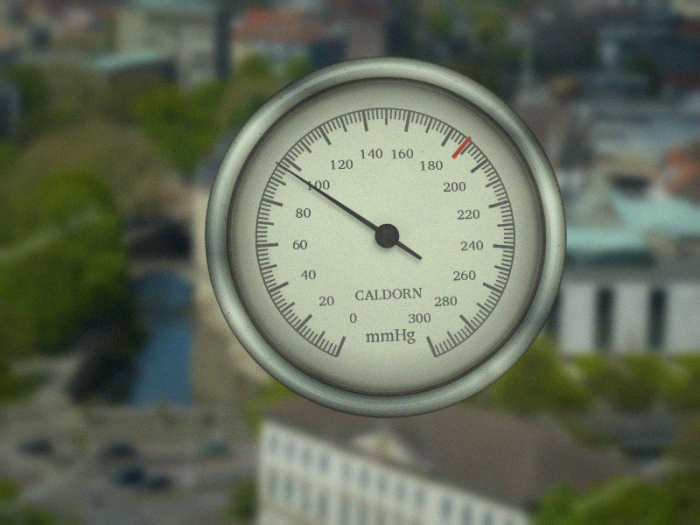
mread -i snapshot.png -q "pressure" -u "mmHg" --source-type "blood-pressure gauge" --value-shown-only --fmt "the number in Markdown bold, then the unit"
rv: **96** mmHg
